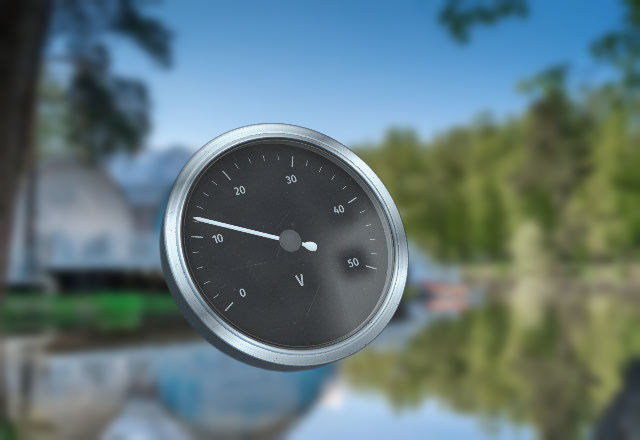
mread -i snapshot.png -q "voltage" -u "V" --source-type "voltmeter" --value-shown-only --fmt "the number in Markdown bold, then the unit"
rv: **12** V
